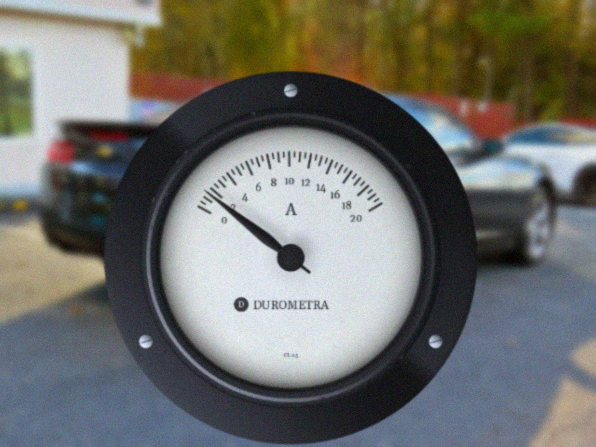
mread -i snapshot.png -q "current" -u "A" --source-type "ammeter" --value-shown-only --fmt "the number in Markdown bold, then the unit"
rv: **1.5** A
